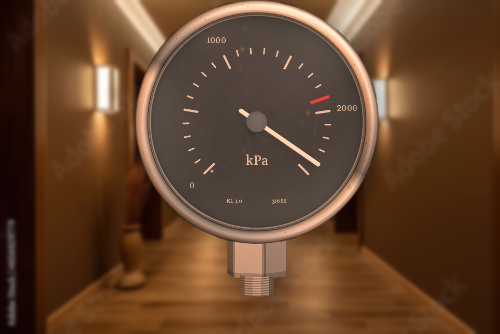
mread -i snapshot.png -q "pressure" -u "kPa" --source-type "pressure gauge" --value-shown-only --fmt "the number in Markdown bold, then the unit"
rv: **2400** kPa
